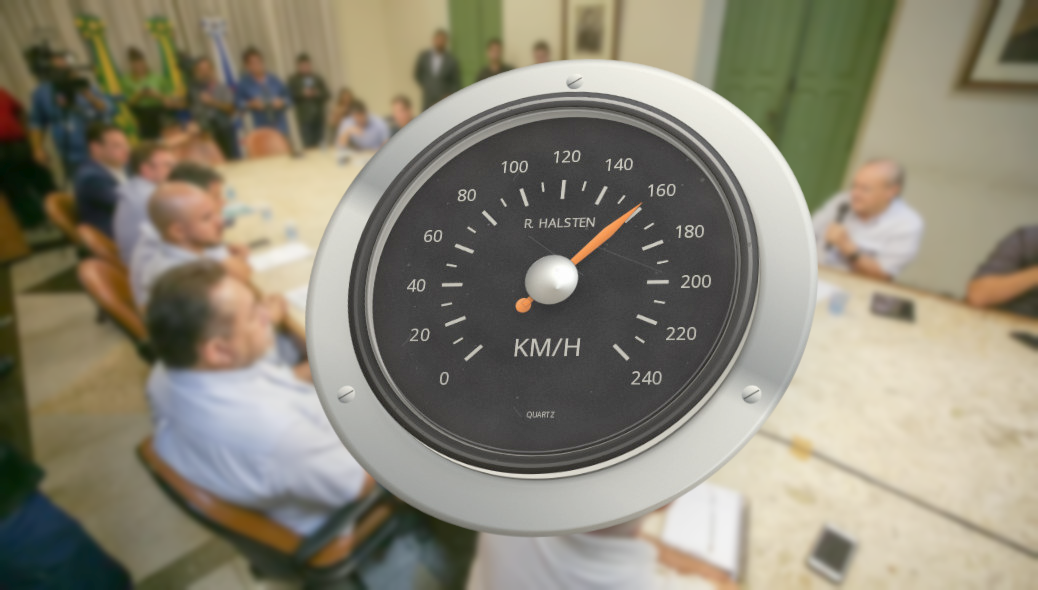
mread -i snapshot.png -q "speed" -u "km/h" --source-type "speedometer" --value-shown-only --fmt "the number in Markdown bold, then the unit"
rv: **160** km/h
